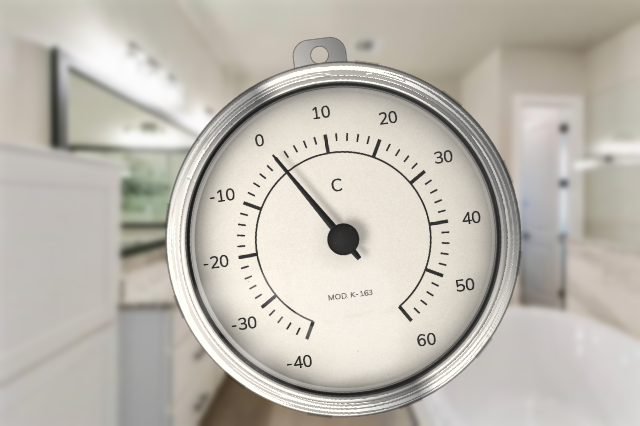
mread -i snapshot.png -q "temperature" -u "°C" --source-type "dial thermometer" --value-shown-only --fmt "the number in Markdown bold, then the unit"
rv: **0** °C
